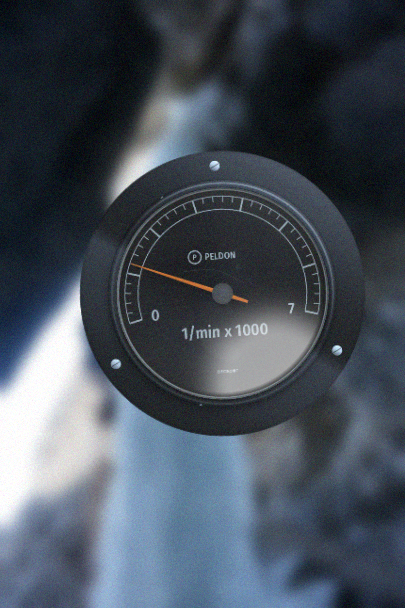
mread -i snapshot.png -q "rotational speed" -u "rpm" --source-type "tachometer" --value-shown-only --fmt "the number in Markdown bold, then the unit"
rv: **1200** rpm
